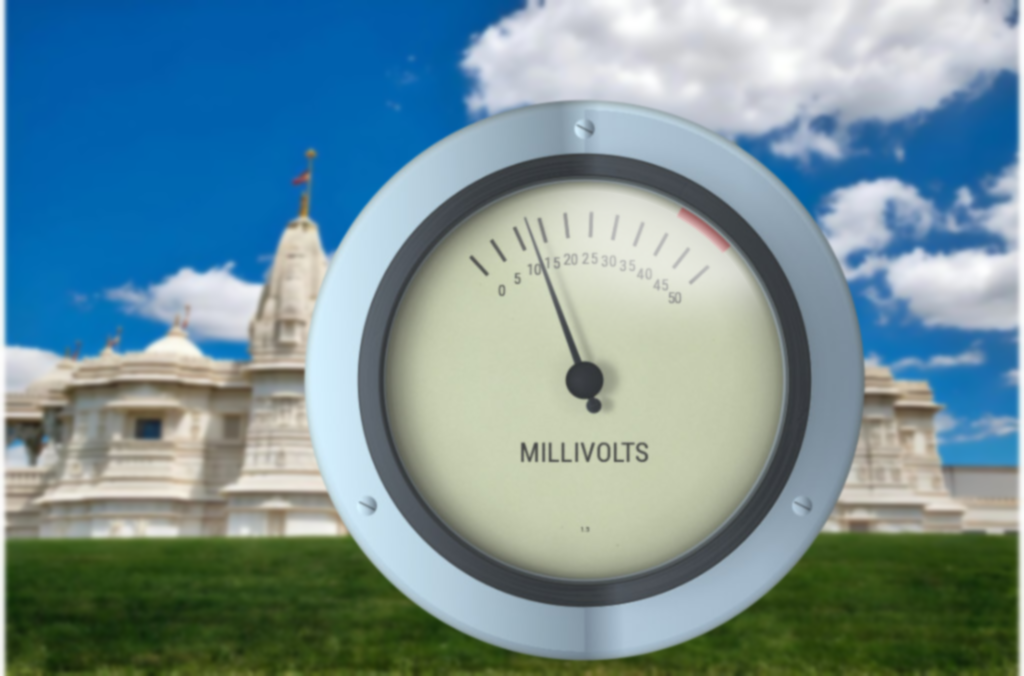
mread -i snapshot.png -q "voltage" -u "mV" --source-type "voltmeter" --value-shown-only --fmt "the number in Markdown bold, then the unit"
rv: **12.5** mV
